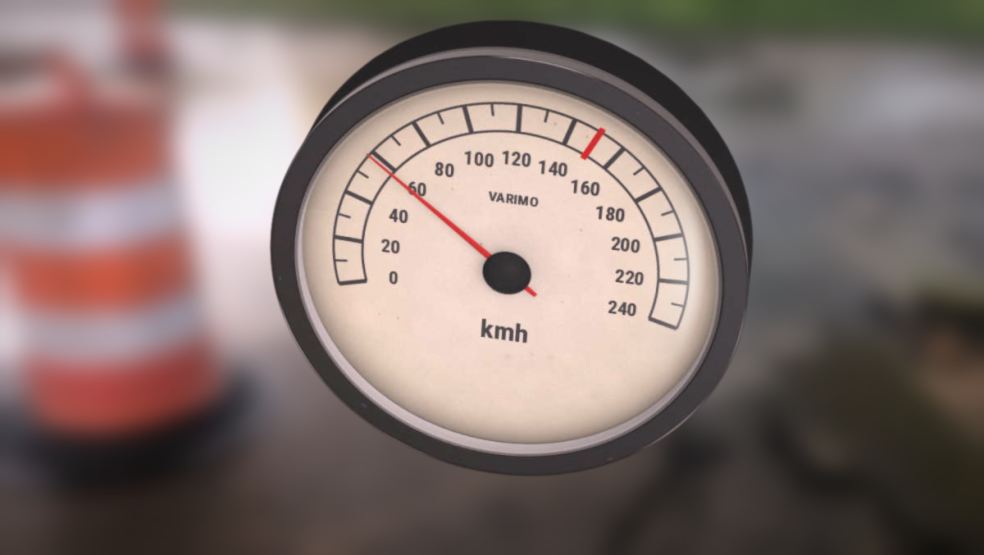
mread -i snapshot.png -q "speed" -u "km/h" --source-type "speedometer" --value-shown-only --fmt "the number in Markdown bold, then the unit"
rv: **60** km/h
